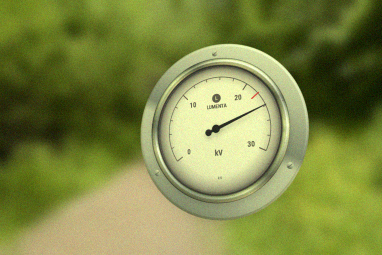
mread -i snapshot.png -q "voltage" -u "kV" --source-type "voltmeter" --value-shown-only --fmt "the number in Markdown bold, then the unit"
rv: **24** kV
